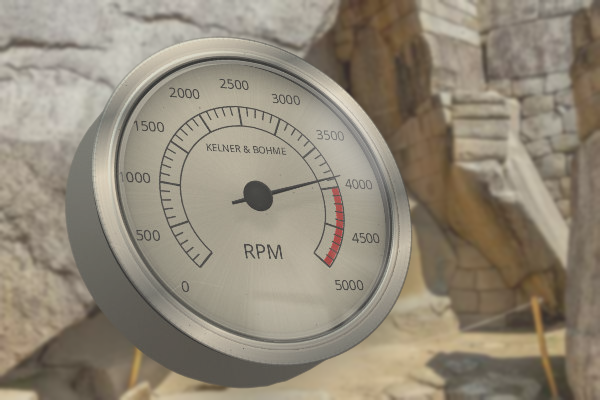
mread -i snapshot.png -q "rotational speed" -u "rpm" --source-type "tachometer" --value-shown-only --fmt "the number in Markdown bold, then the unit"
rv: **3900** rpm
